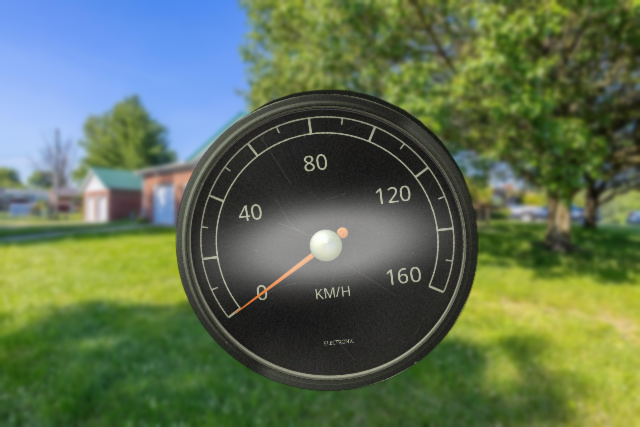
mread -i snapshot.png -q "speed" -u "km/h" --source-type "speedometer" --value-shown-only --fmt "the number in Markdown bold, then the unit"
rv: **0** km/h
